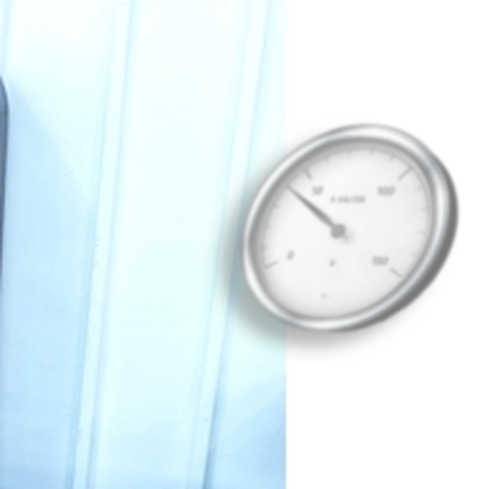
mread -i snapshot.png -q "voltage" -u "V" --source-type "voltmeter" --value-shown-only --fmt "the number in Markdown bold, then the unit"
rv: **40** V
